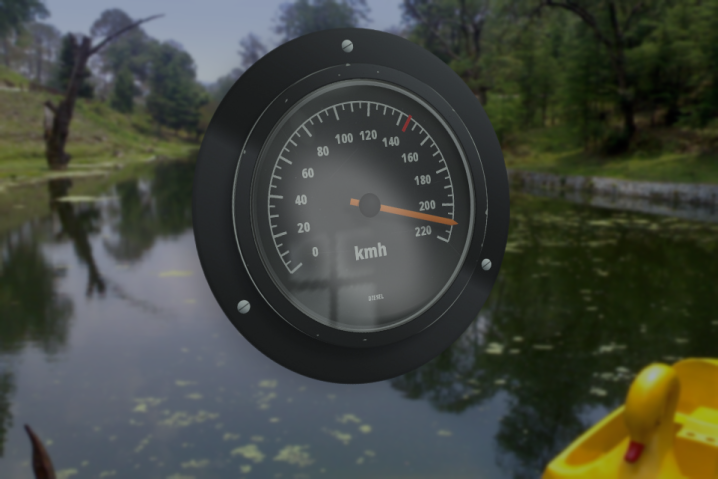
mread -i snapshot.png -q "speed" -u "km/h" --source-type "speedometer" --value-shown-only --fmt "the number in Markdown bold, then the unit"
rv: **210** km/h
